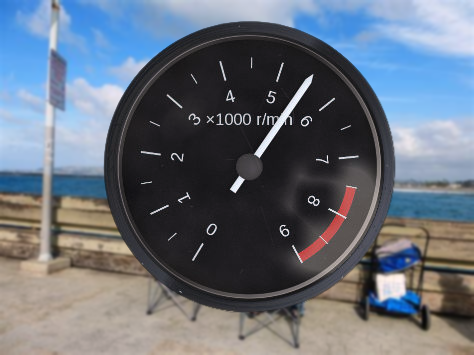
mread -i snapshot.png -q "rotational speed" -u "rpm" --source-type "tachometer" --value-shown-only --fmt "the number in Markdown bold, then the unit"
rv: **5500** rpm
